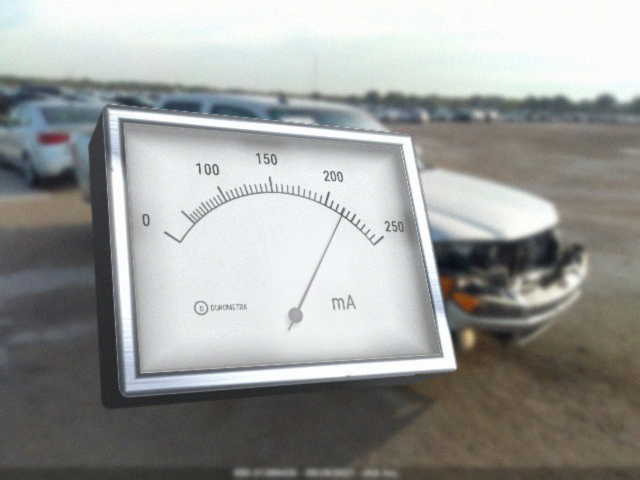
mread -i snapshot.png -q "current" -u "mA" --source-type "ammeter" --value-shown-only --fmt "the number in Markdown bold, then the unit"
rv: **215** mA
